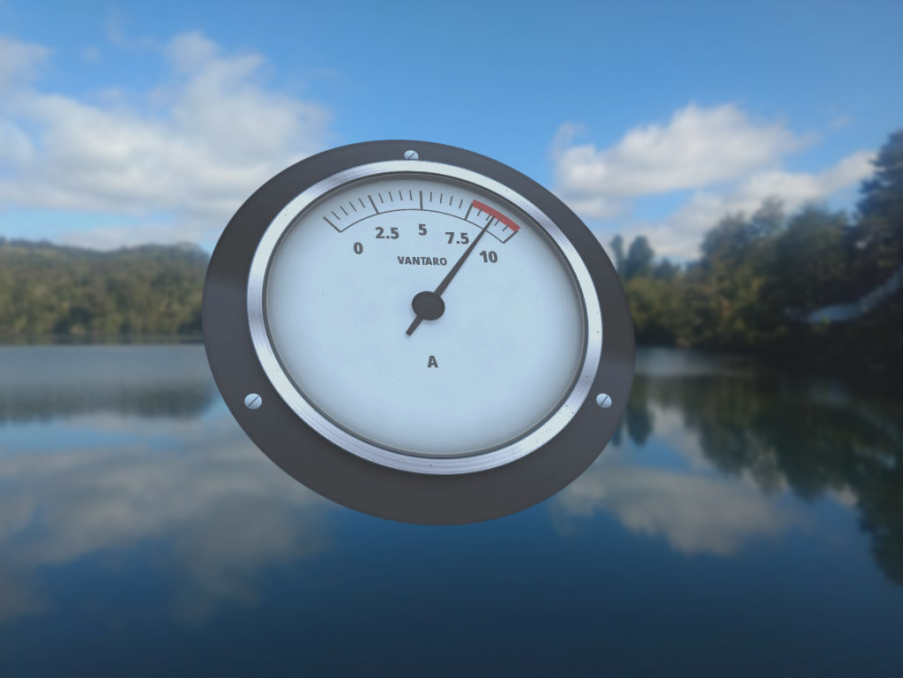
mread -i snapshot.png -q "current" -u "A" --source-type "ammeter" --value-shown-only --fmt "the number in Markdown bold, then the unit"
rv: **8.75** A
